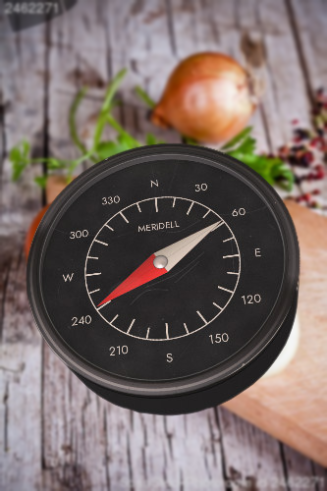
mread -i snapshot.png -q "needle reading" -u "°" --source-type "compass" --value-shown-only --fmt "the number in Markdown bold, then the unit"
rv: **240** °
